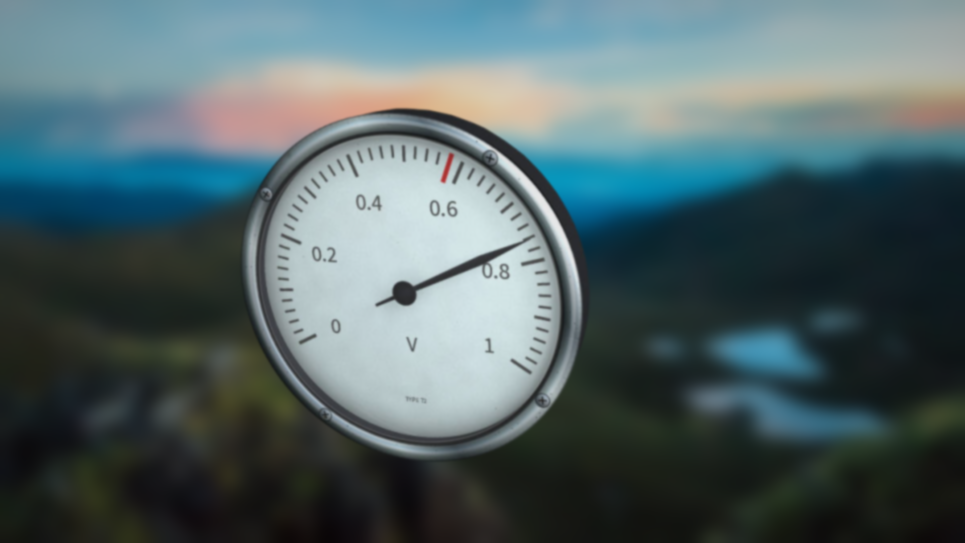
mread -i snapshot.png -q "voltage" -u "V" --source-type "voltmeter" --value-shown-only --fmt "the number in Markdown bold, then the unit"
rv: **0.76** V
